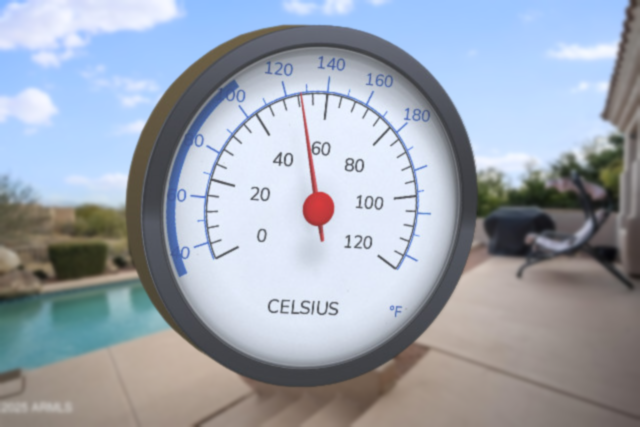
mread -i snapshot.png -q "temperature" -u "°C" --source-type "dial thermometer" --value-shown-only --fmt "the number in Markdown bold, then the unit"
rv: **52** °C
